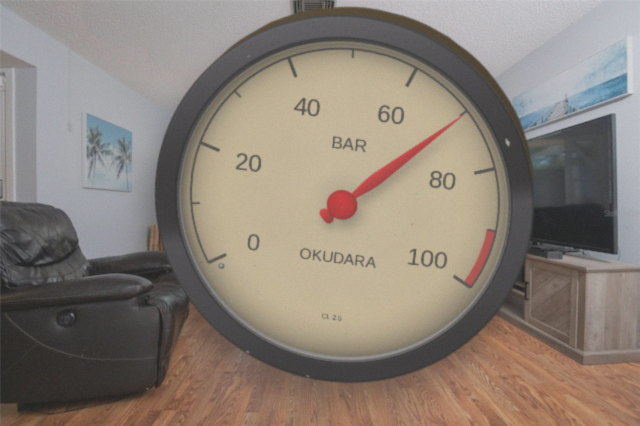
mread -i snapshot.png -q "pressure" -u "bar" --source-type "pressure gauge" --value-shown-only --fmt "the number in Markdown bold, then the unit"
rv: **70** bar
